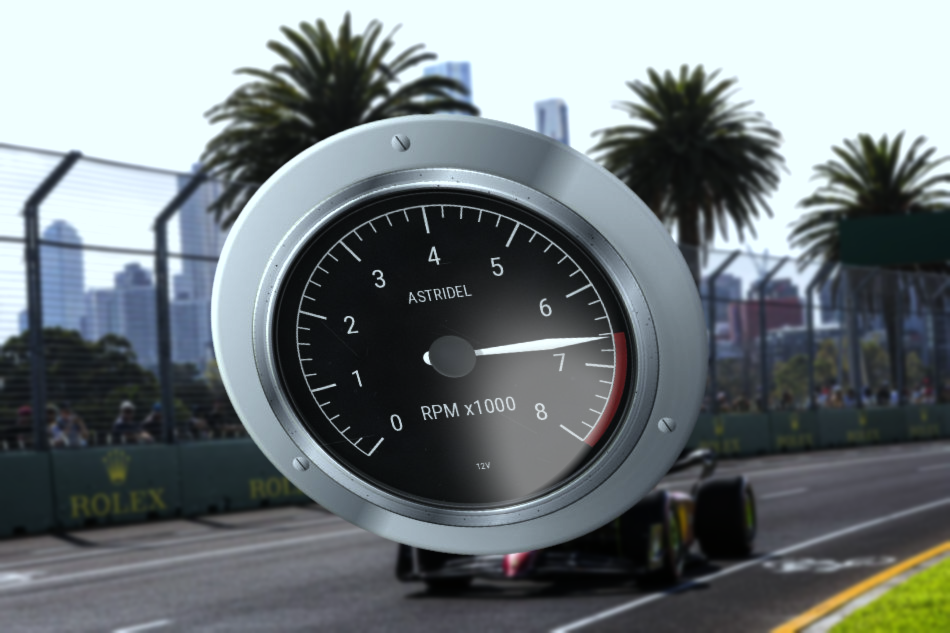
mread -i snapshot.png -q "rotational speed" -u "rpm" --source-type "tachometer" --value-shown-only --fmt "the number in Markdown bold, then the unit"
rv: **6600** rpm
